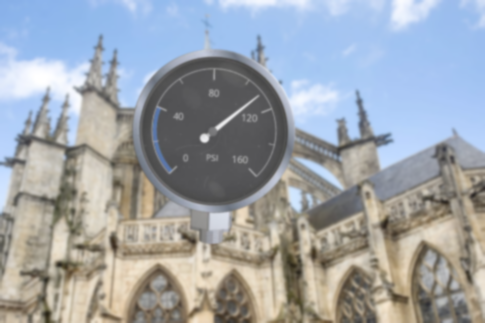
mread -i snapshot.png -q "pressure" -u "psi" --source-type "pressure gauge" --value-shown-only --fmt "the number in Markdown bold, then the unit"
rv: **110** psi
